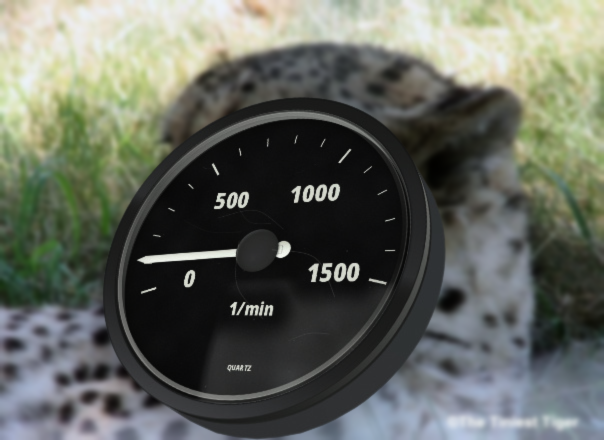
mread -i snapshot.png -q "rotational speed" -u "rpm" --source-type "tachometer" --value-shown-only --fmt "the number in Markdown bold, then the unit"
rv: **100** rpm
